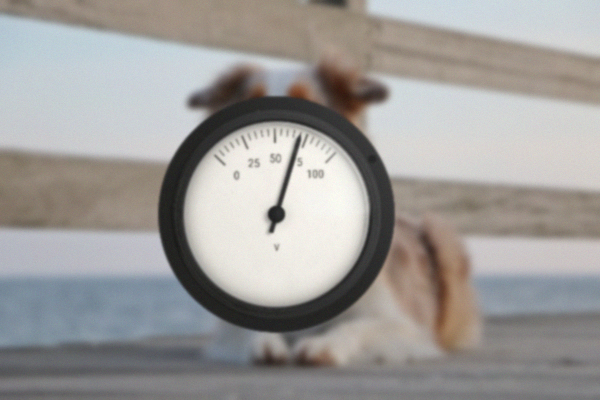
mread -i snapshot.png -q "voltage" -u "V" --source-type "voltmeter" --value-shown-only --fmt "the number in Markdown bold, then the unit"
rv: **70** V
